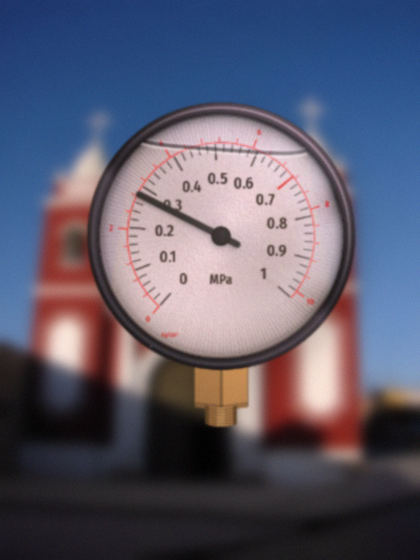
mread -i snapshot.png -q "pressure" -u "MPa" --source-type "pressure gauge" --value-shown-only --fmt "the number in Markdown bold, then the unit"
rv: **0.28** MPa
